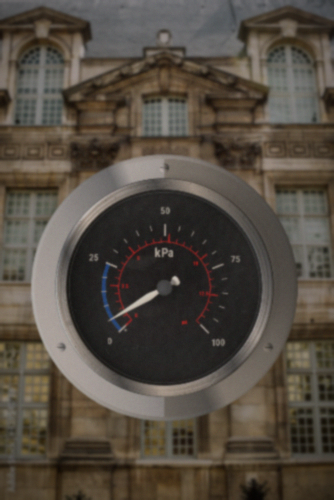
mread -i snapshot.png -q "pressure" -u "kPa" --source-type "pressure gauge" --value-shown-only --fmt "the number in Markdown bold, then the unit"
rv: **5** kPa
